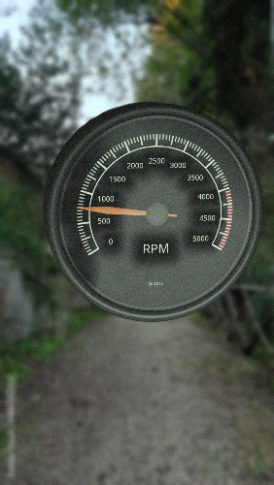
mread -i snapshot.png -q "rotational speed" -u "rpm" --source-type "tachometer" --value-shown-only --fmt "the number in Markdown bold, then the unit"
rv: **750** rpm
